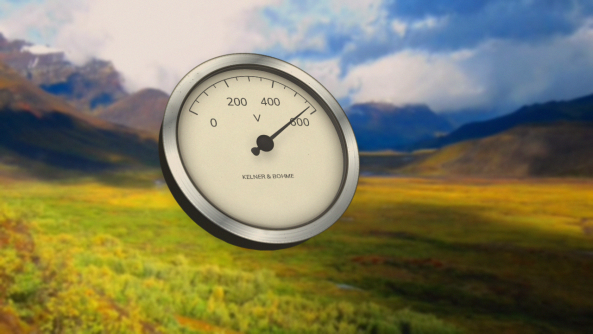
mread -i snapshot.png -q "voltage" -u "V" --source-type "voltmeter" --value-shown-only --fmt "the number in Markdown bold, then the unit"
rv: **575** V
